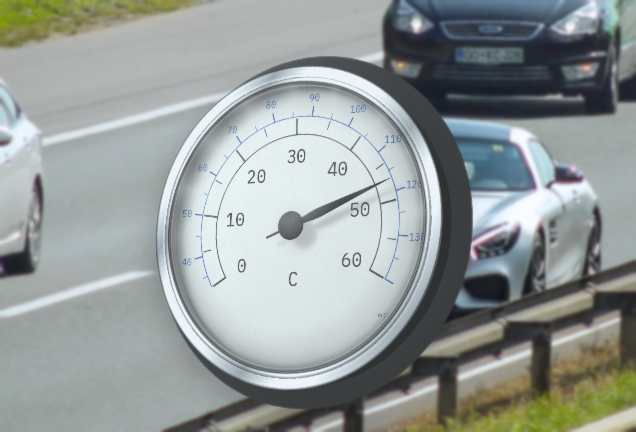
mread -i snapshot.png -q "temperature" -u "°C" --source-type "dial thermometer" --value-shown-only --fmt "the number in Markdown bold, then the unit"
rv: **47.5** °C
